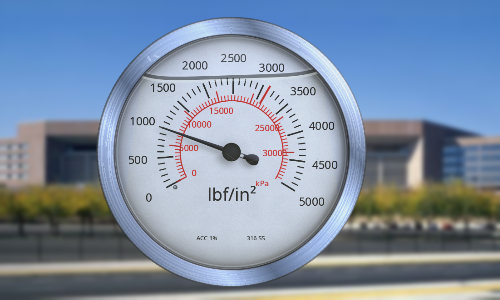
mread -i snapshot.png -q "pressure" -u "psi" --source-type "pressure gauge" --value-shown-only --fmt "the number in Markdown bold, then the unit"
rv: **1000** psi
